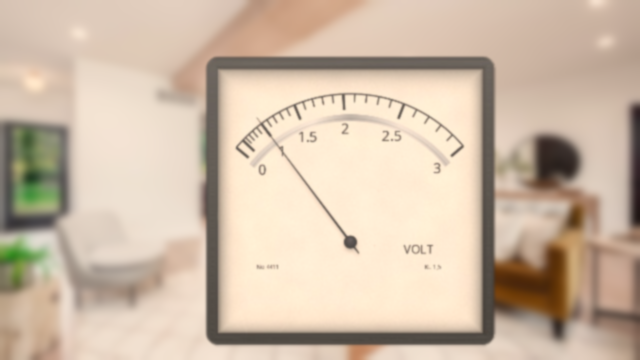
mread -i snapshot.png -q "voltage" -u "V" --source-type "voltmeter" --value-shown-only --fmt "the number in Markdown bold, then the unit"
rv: **1** V
